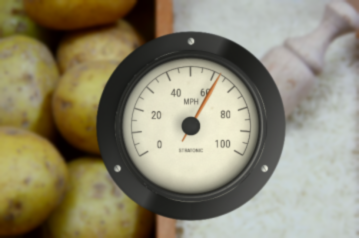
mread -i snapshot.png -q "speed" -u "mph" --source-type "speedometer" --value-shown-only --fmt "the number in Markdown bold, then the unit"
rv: **62.5** mph
